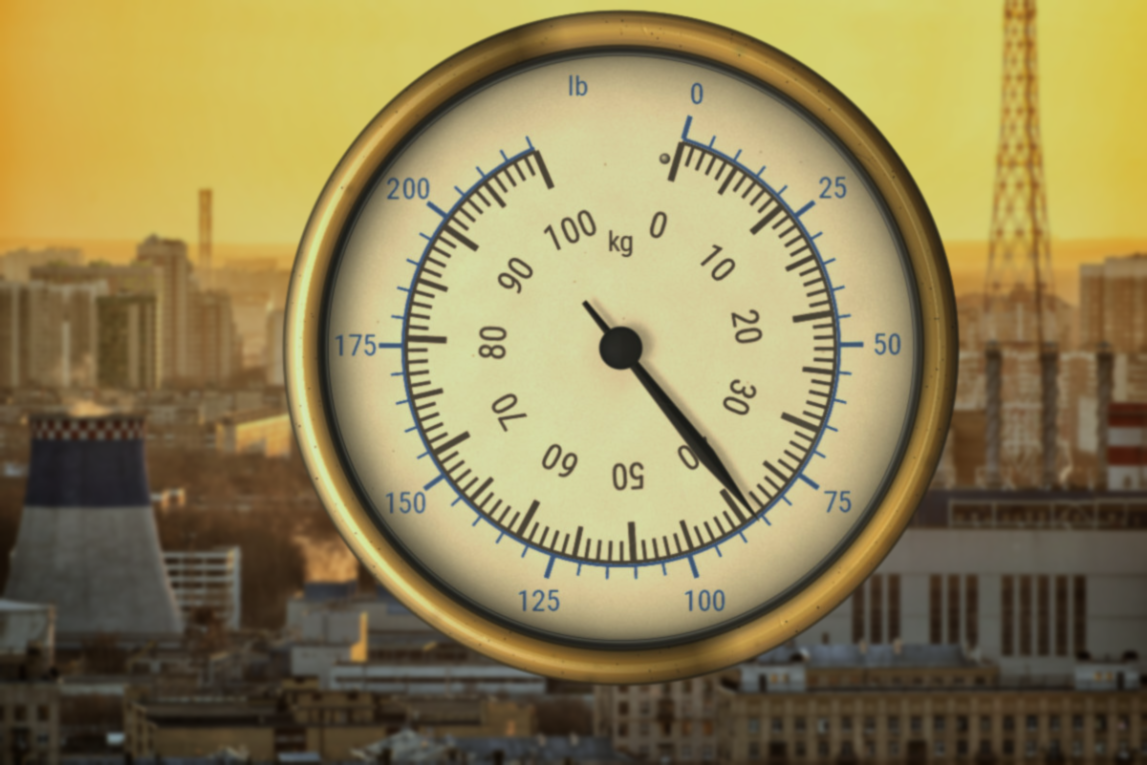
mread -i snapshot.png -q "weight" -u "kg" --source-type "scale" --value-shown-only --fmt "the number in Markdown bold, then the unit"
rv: **39** kg
